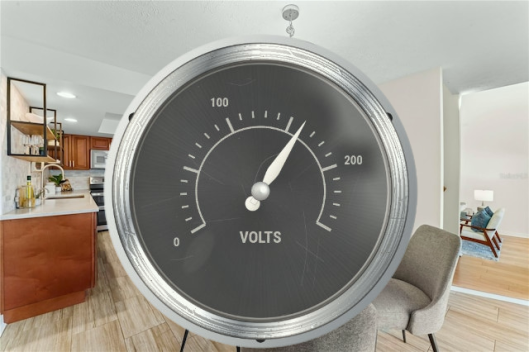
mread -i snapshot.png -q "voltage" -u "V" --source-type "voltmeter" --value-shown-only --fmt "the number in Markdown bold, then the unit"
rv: **160** V
